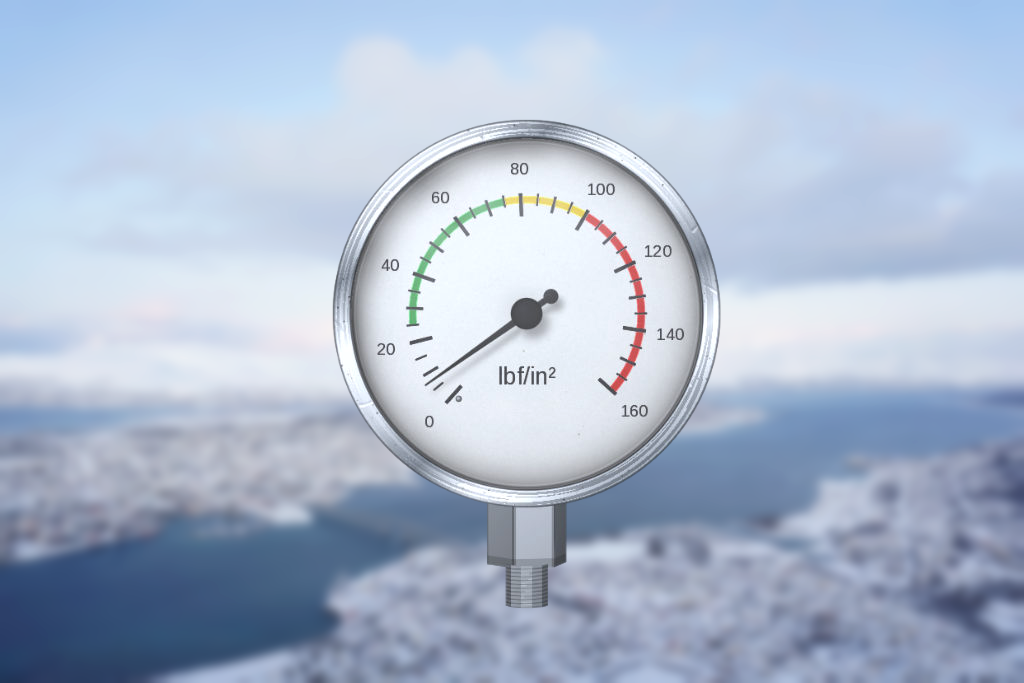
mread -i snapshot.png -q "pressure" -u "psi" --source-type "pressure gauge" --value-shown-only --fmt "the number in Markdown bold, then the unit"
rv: **7.5** psi
